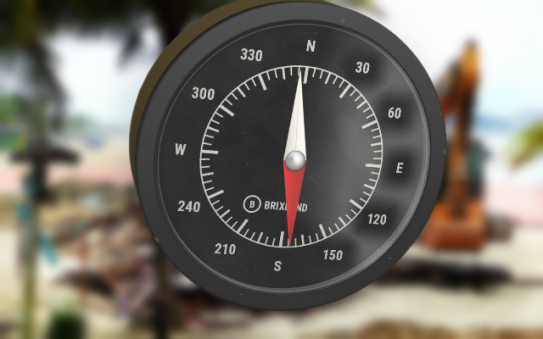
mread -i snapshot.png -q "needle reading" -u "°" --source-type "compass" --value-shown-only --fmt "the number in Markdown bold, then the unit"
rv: **175** °
